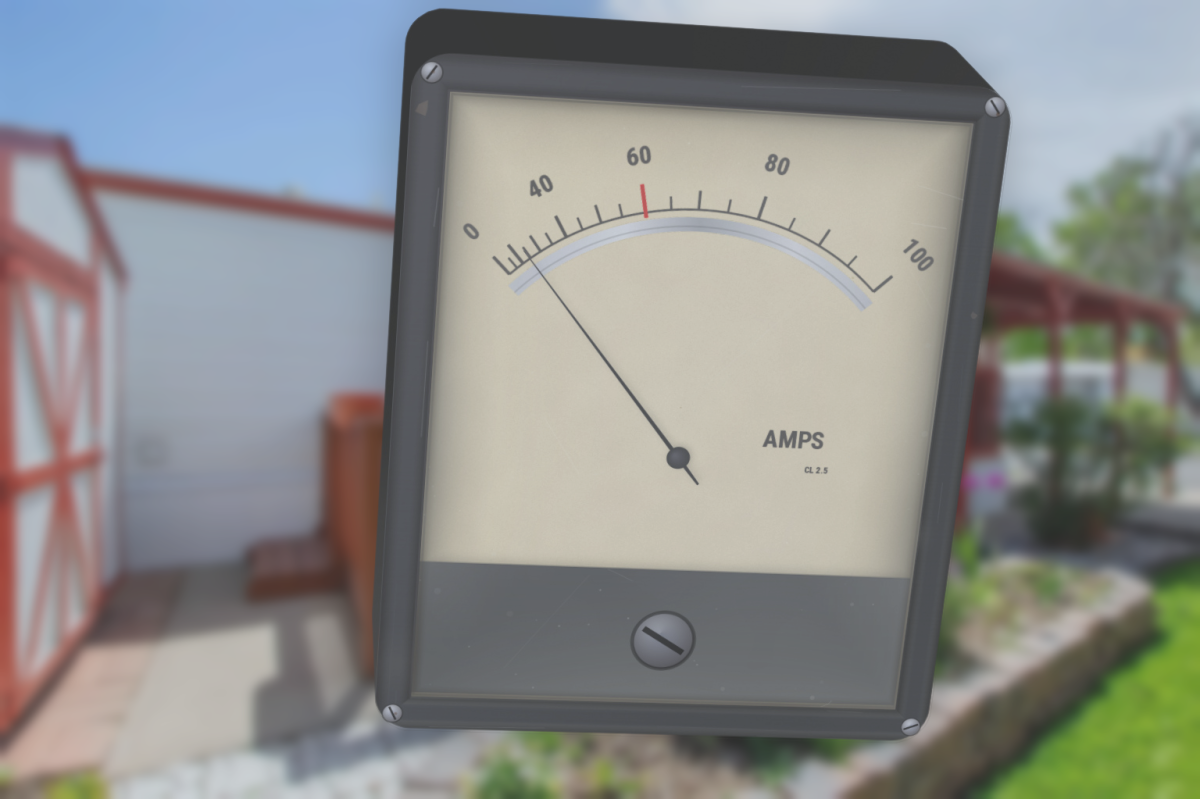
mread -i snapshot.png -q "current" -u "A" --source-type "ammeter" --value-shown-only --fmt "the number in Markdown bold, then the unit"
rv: **25** A
